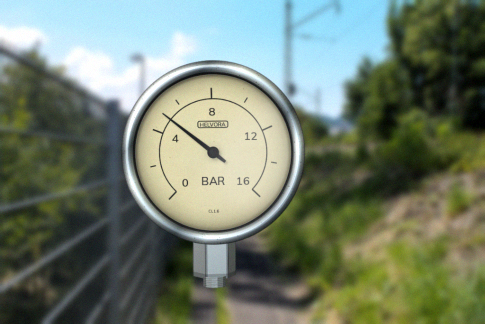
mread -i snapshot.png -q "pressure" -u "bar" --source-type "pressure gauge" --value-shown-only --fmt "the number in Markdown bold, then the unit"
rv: **5** bar
